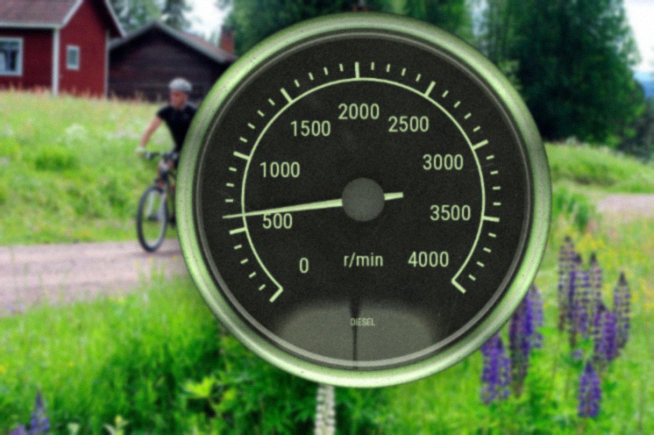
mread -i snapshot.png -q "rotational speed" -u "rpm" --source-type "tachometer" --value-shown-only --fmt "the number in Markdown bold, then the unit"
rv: **600** rpm
